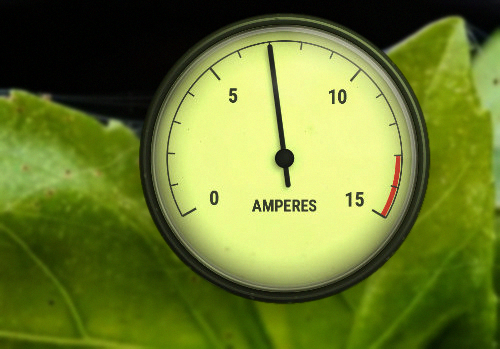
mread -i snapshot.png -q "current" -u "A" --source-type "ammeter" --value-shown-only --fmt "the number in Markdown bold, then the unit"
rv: **7** A
